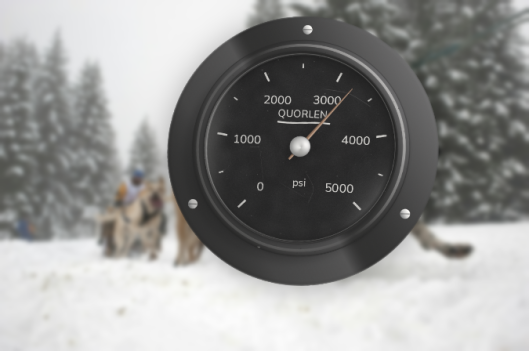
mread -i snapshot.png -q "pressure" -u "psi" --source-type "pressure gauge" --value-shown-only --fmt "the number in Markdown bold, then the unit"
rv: **3250** psi
